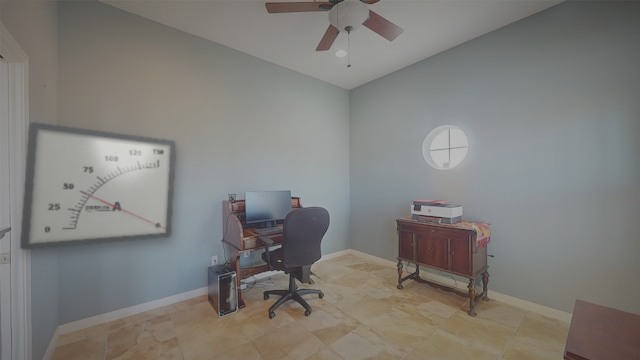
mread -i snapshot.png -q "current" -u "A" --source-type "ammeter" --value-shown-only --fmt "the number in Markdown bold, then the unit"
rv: **50** A
